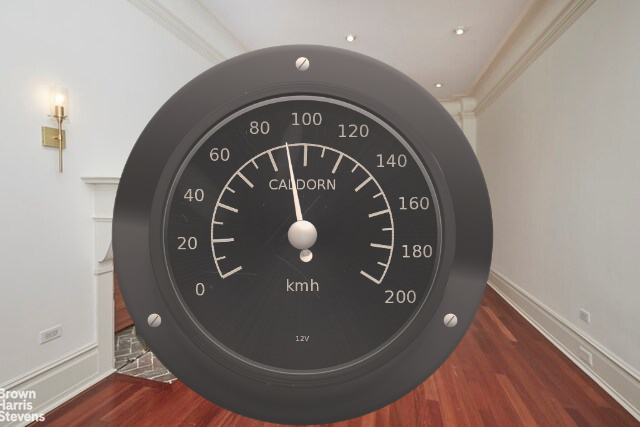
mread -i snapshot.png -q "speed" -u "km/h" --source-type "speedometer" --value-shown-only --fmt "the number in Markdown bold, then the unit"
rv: **90** km/h
